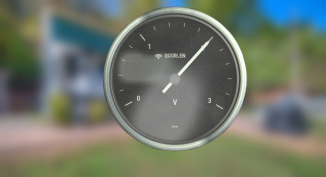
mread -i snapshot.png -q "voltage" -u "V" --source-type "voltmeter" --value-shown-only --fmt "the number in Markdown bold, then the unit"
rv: **2** V
